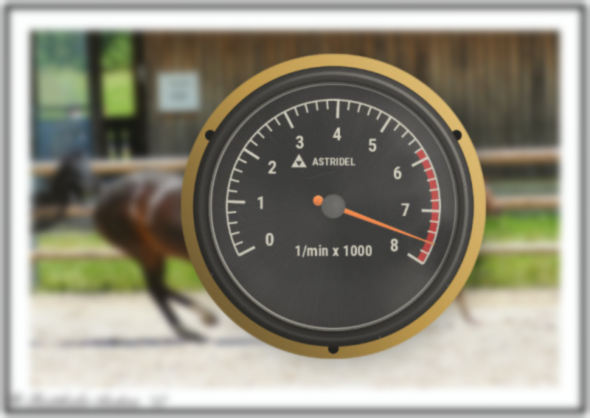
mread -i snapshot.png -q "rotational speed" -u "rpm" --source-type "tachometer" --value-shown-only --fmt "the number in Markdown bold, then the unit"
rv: **7600** rpm
